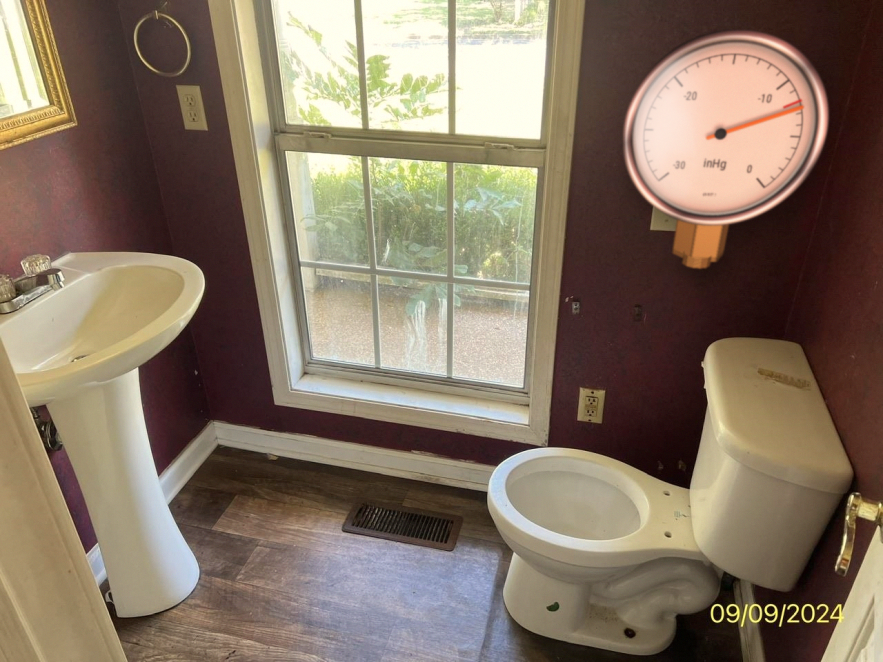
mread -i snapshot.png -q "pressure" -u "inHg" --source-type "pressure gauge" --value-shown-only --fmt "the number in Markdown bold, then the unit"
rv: **-7.5** inHg
